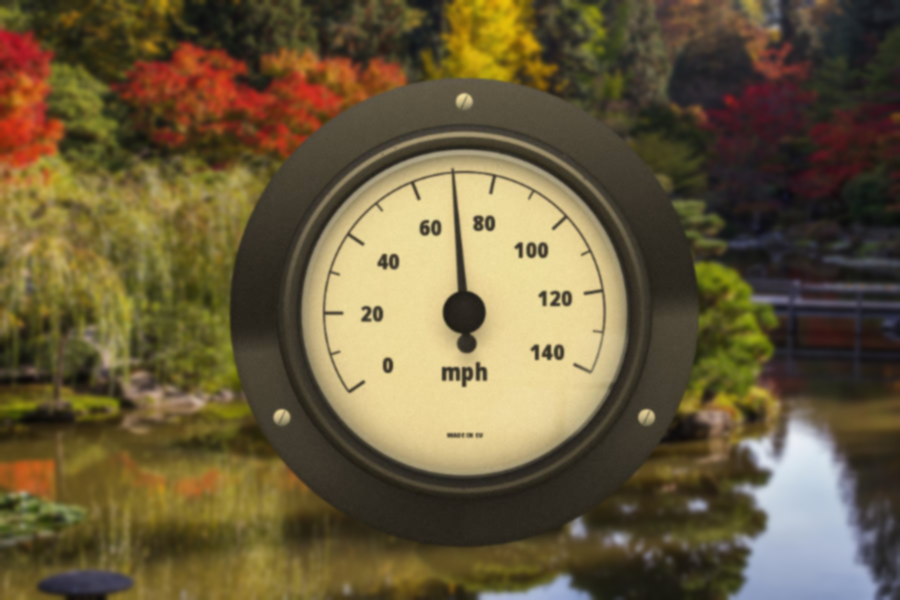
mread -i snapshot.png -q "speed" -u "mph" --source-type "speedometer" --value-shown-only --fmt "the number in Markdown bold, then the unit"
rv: **70** mph
